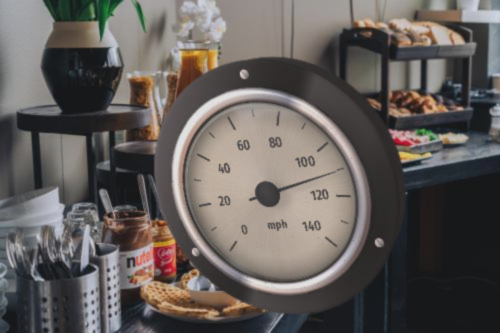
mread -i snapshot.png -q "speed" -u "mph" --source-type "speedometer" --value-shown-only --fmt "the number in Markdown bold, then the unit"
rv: **110** mph
